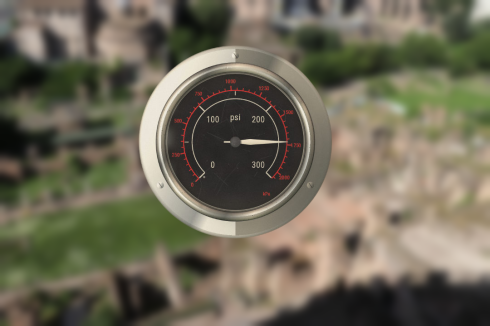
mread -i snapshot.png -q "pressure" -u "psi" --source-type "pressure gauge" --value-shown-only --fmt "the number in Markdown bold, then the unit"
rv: **250** psi
